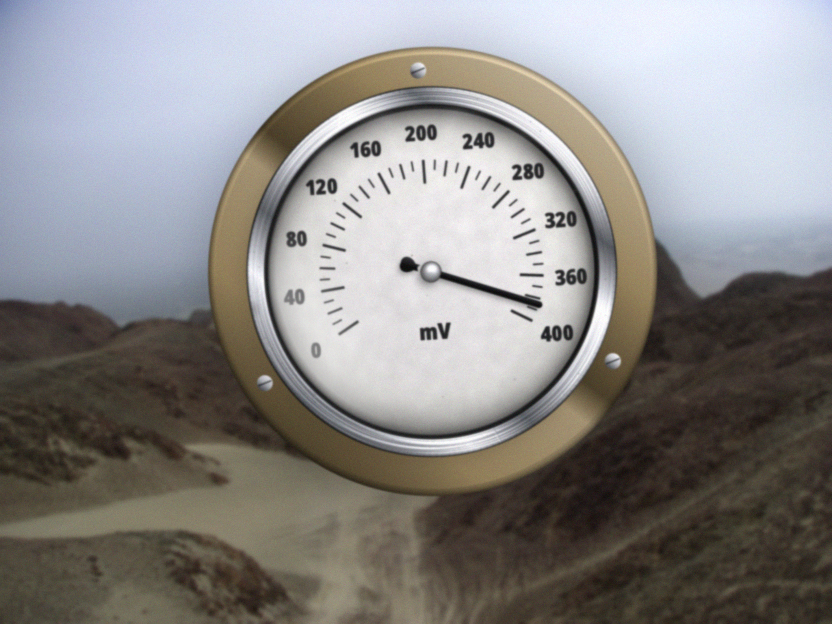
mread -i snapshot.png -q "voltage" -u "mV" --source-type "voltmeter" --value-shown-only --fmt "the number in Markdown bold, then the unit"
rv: **385** mV
